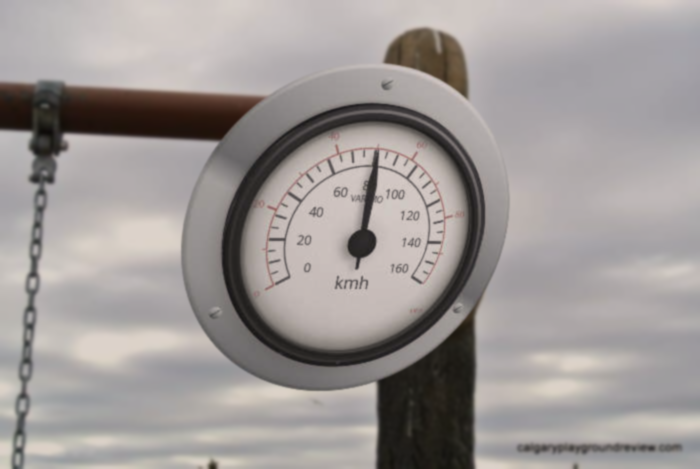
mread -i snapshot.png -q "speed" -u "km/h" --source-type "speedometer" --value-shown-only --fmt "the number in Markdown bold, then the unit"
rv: **80** km/h
